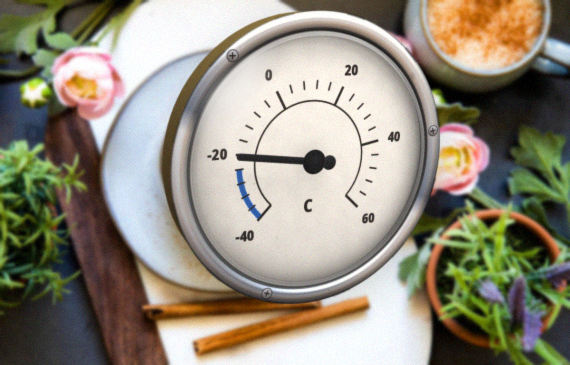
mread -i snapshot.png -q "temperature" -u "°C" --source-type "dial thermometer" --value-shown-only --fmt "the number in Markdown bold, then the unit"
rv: **-20** °C
